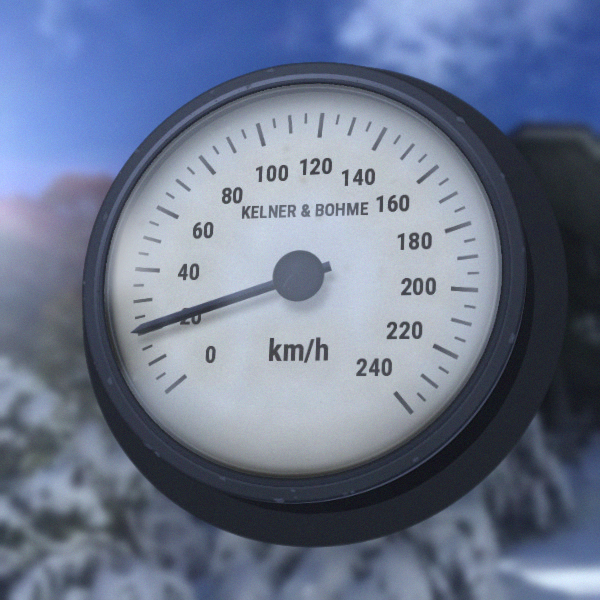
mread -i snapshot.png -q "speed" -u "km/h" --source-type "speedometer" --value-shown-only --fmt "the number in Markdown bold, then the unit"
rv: **20** km/h
